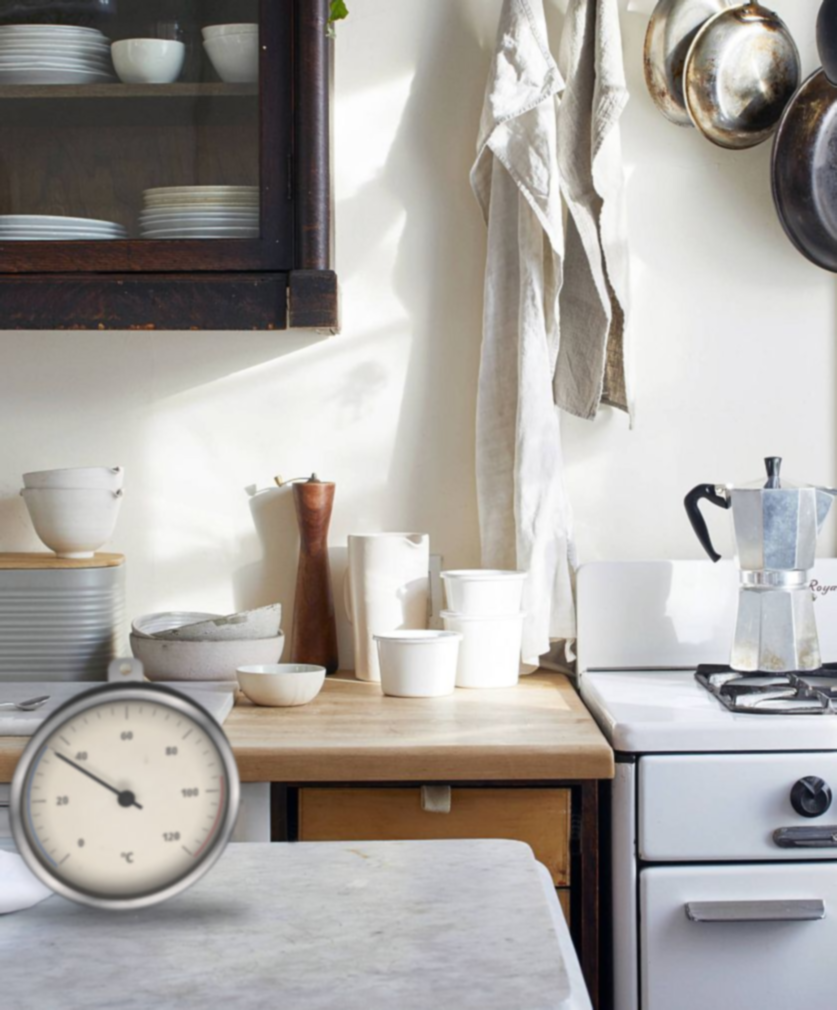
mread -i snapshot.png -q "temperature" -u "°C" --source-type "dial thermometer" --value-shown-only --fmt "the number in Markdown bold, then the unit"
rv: **36** °C
